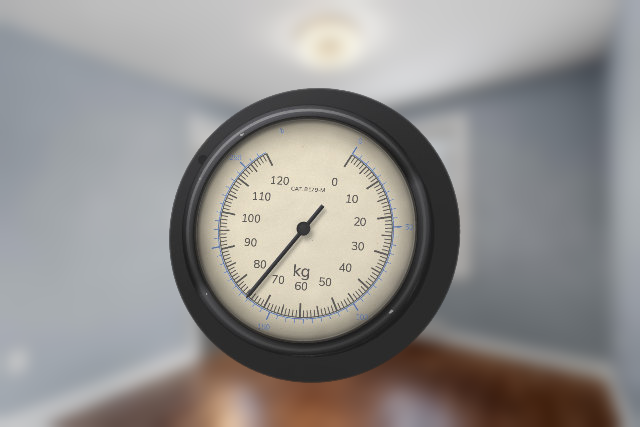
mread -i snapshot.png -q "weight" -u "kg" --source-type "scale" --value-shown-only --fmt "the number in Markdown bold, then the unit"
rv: **75** kg
